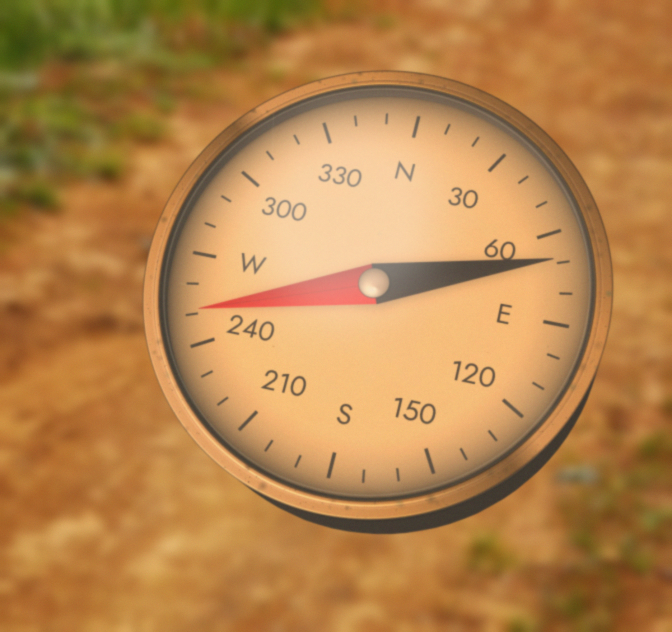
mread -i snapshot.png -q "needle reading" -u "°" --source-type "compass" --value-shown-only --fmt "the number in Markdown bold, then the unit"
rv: **250** °
